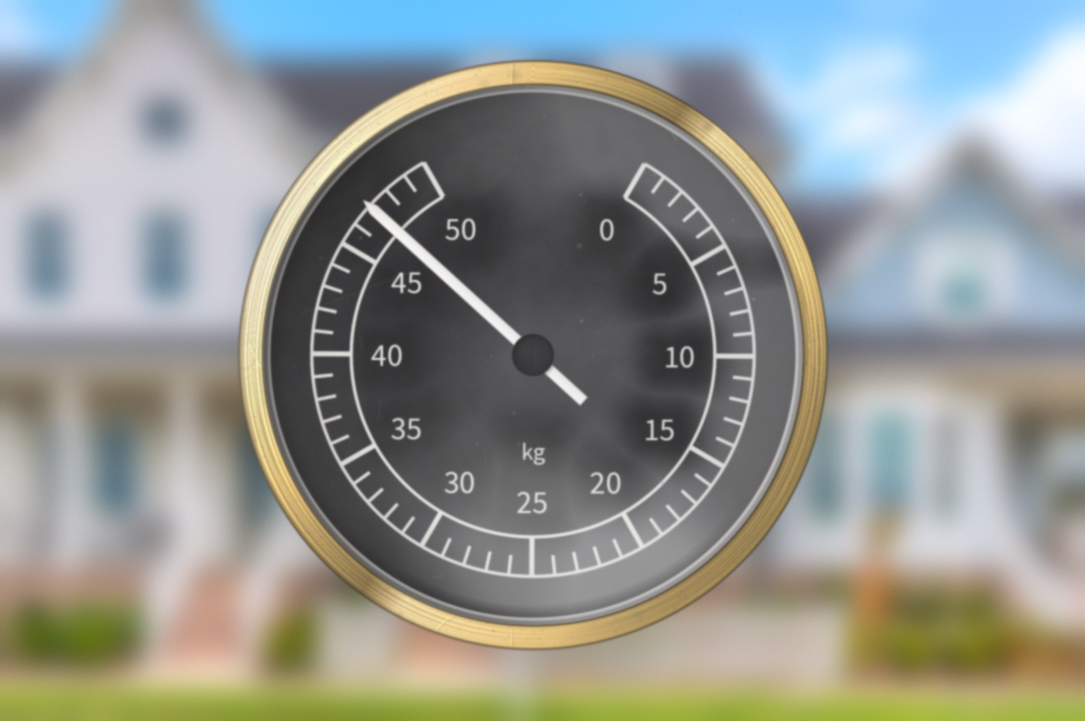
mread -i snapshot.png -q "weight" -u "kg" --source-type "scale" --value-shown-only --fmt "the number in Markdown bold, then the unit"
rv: **47** kg
